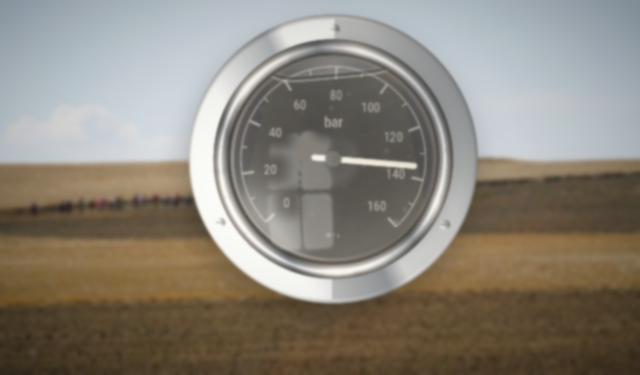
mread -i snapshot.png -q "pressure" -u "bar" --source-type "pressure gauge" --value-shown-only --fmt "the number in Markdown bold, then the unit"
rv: **135** bar
